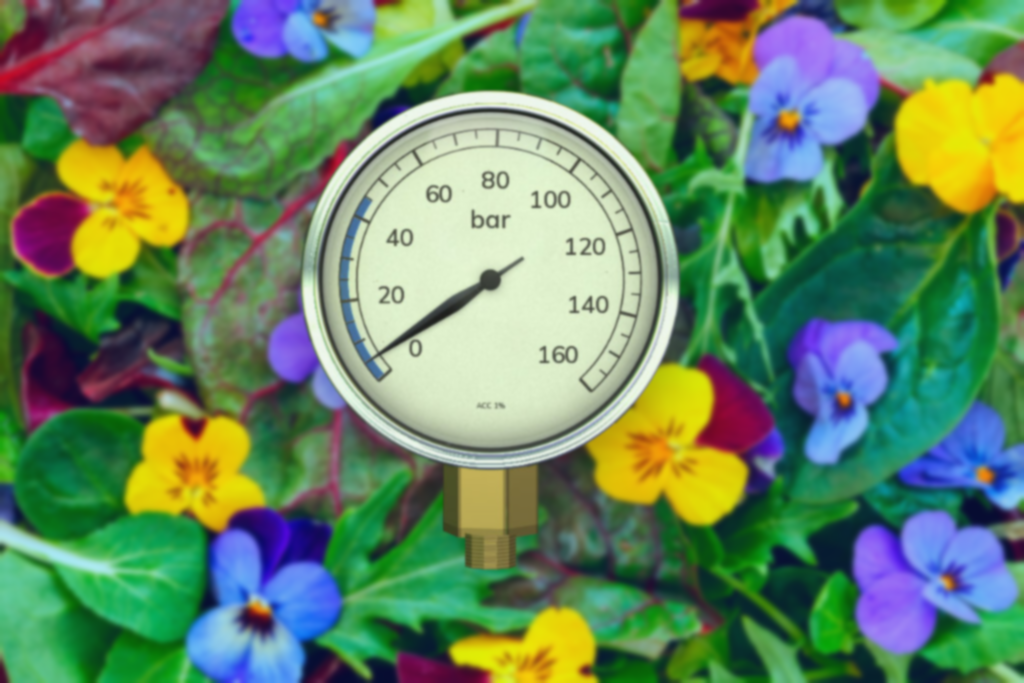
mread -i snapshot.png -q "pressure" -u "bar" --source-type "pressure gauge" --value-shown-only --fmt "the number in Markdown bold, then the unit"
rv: **5** bar
